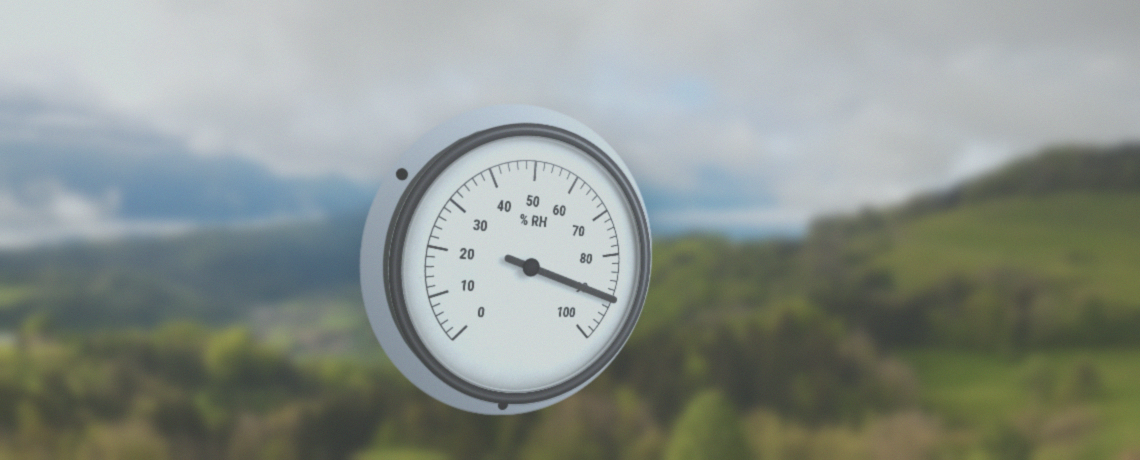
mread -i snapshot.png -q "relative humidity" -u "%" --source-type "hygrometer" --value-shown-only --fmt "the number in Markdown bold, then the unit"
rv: **90** %
